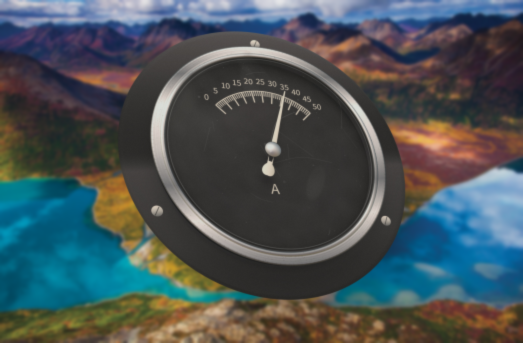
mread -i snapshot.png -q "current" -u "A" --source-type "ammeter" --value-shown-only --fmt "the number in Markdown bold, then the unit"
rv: **35** A
